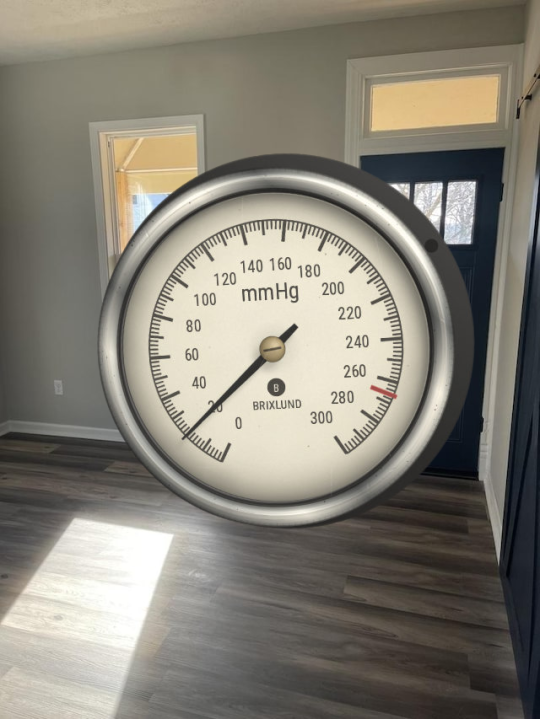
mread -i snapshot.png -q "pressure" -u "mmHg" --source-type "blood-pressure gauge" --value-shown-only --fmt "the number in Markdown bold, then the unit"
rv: **20** mmHg
